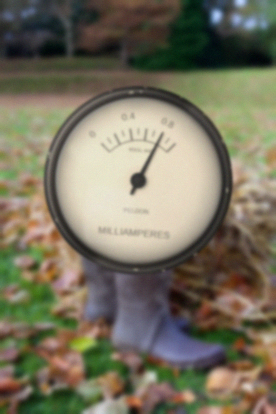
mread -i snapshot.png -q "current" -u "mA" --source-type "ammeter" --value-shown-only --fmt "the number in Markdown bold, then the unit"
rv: **0.8** mA
